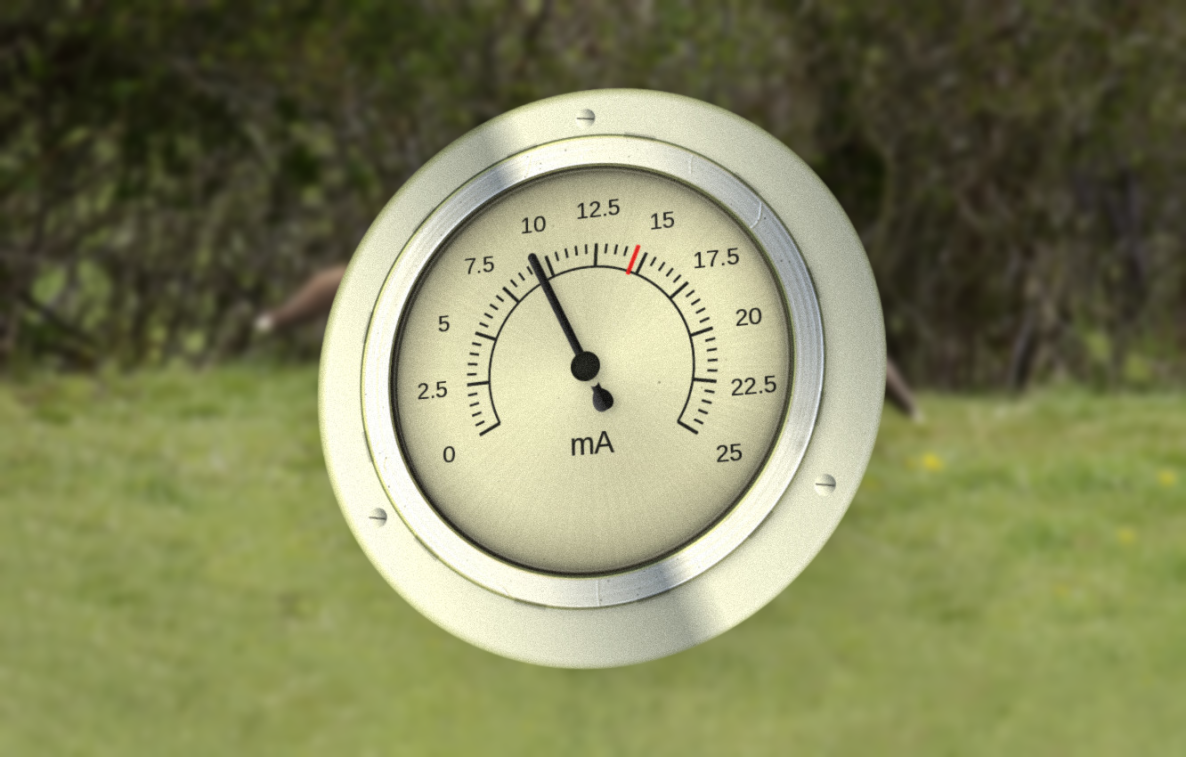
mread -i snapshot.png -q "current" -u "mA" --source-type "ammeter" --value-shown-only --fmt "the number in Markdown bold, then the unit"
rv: **9.5** mA
